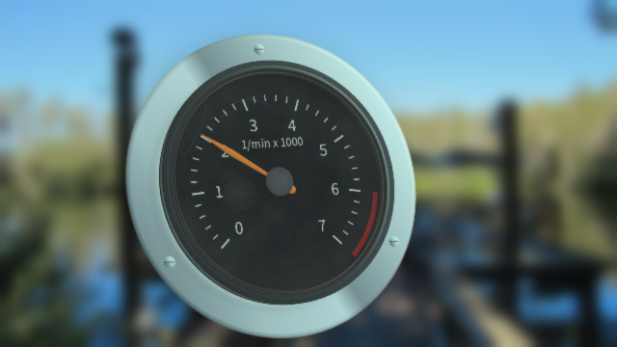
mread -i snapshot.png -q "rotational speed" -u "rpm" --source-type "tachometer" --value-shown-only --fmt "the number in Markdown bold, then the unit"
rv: **2000** rpm
